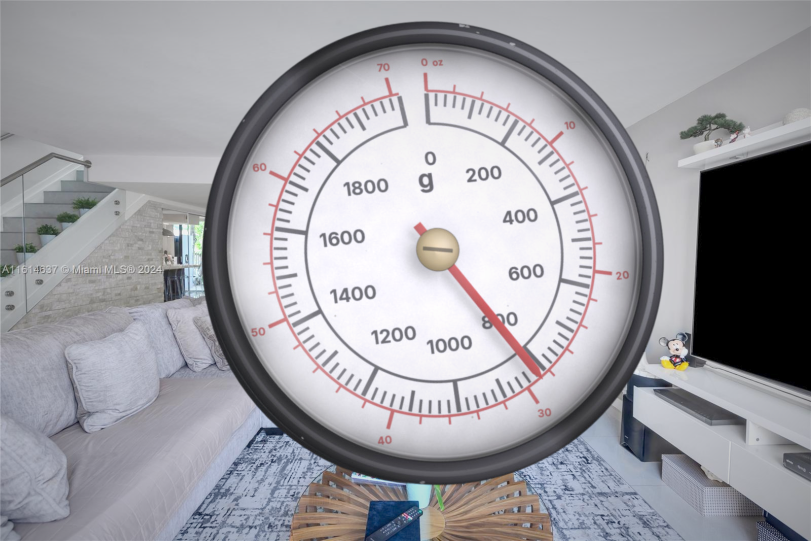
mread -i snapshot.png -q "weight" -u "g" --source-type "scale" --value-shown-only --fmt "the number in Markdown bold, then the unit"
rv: **820** g
